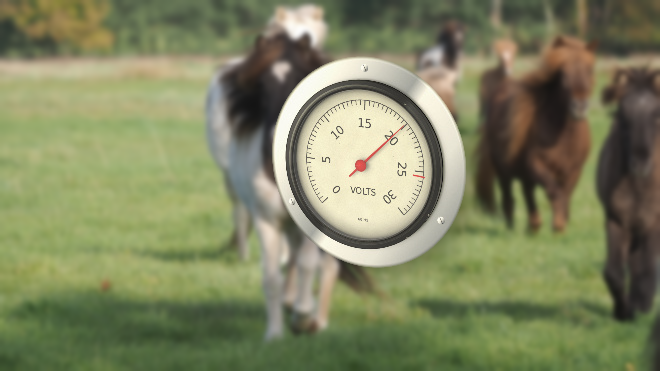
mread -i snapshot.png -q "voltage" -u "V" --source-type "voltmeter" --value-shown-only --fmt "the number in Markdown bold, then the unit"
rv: **20** V
